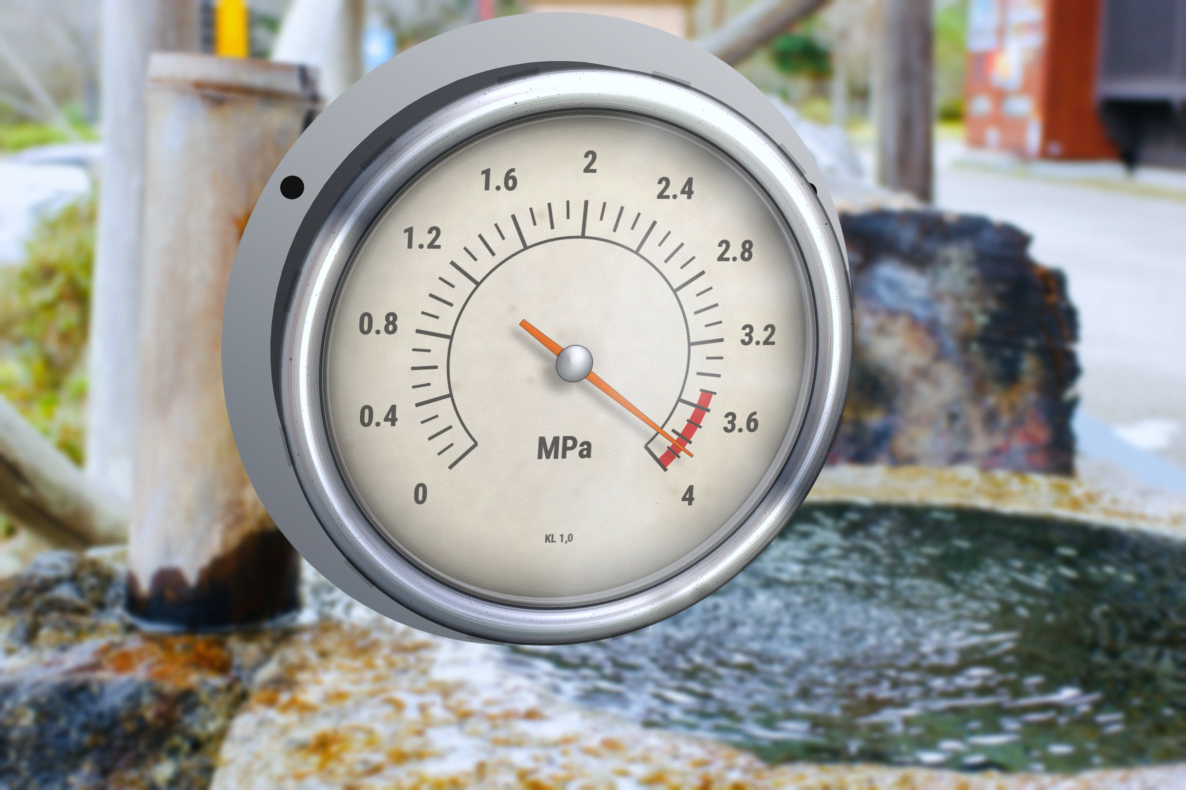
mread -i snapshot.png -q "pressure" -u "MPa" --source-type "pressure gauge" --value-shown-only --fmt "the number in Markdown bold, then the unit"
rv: **3.85** MPa
